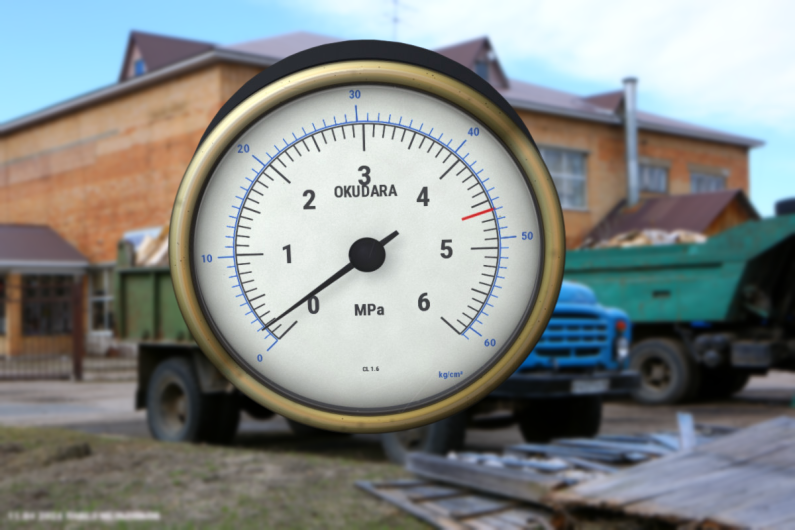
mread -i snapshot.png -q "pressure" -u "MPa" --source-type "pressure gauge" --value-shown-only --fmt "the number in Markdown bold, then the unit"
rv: **0.2** MPa
